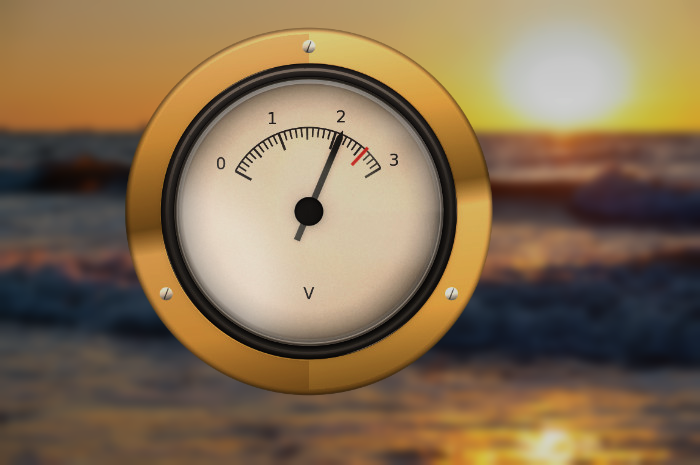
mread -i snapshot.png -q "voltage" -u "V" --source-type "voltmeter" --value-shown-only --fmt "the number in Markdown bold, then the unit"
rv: **2.1** V
